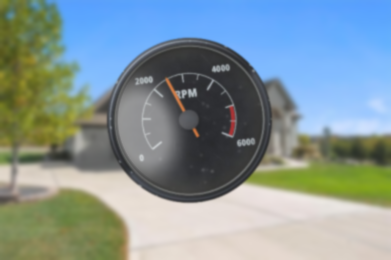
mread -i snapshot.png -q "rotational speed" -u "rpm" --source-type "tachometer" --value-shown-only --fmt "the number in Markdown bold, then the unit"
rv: **2500** rpm
